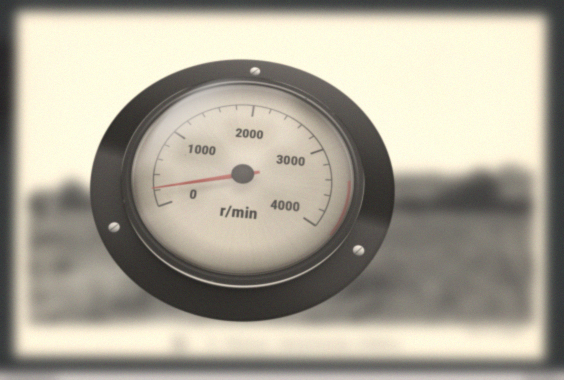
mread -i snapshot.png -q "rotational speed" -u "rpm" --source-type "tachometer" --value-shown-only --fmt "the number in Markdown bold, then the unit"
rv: **200** rpm
